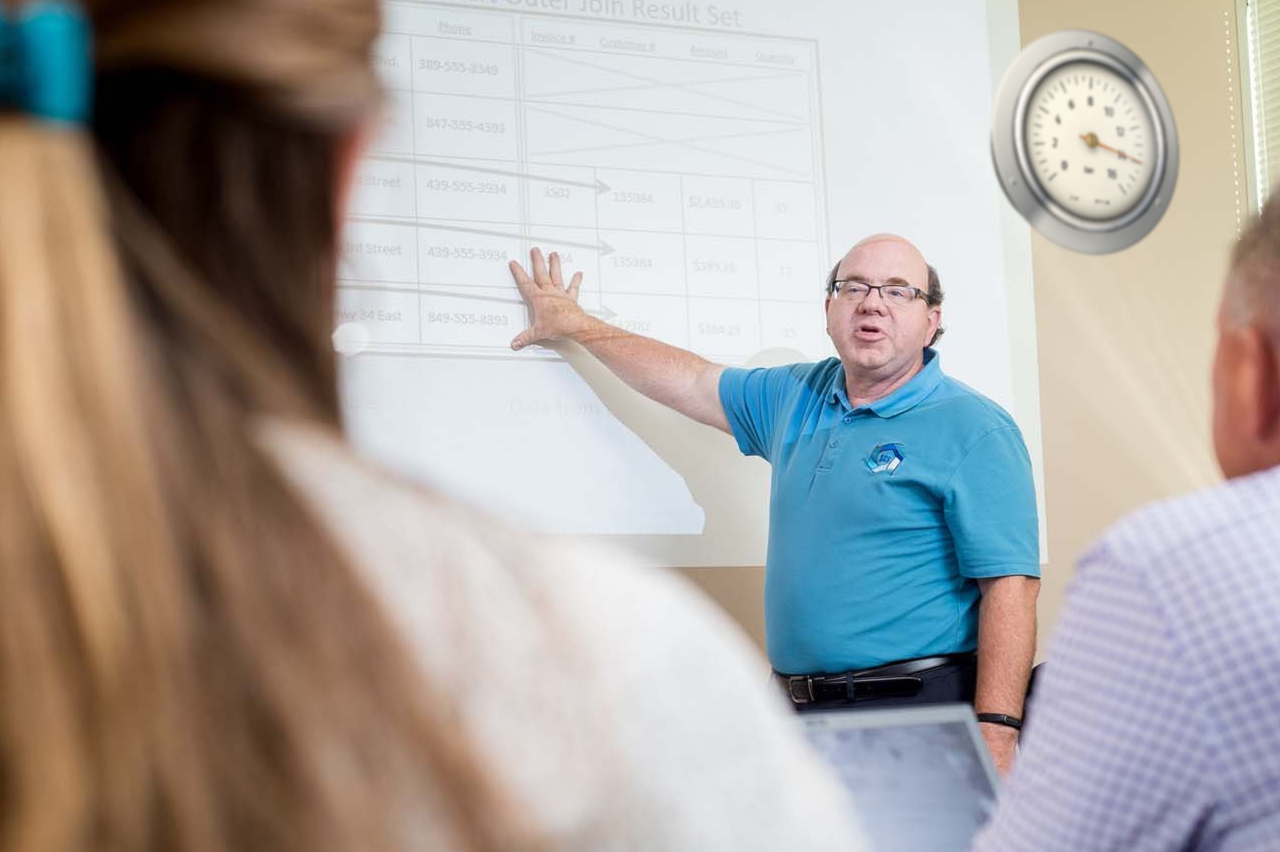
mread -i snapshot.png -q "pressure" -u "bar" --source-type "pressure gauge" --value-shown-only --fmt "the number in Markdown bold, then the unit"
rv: **14** bar
